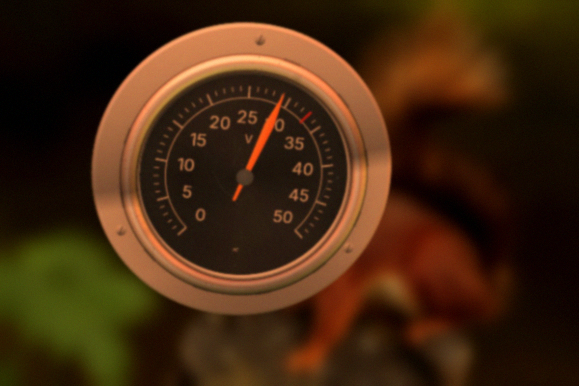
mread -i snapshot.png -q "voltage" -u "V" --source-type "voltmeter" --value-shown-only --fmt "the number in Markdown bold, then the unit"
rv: **29** V
